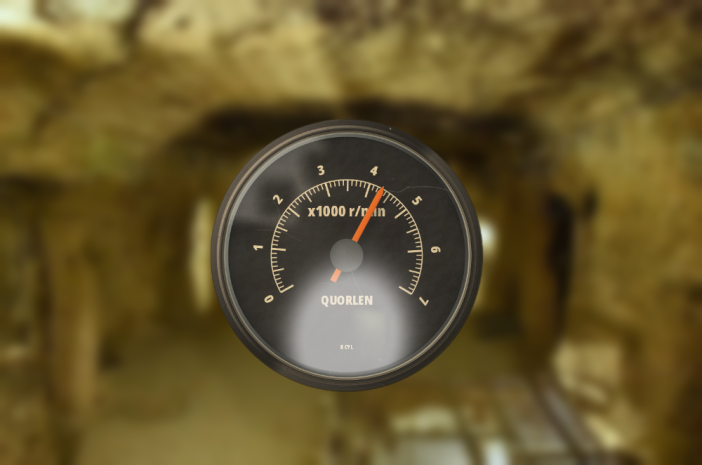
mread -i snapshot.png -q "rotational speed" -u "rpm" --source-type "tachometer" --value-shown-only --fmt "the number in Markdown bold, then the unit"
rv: **4300** rpm
